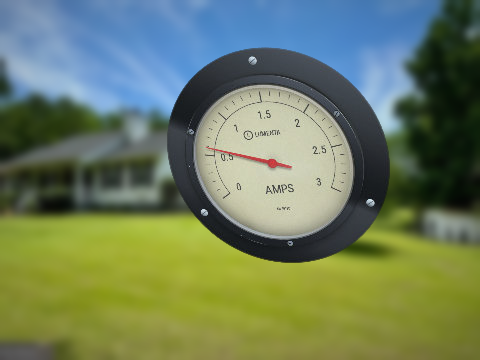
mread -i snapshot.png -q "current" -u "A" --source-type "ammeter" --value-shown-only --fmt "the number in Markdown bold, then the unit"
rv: **0.6** A
